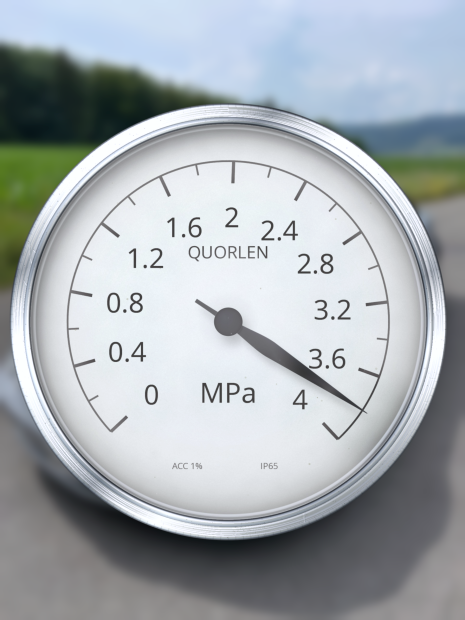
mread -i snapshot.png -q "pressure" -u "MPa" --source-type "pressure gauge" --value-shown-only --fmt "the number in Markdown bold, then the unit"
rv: **3.8** MPa
